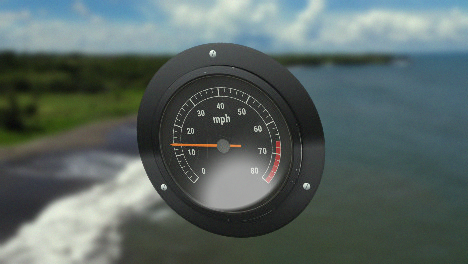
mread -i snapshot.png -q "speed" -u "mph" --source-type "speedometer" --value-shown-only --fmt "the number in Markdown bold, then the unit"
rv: **14** mph
